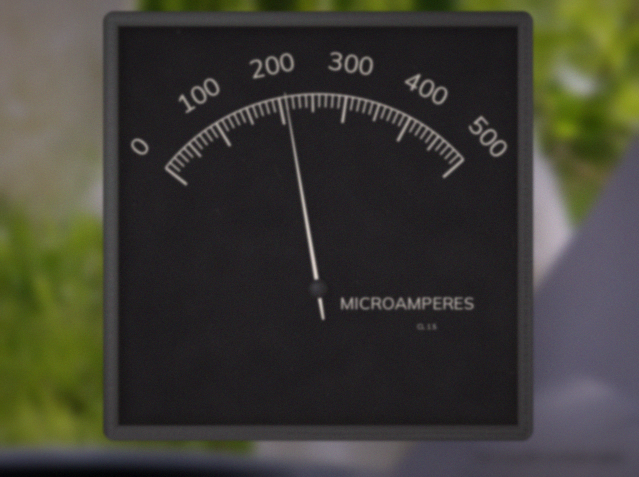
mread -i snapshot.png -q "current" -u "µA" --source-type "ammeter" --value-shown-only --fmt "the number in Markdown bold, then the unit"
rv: **210** µA
